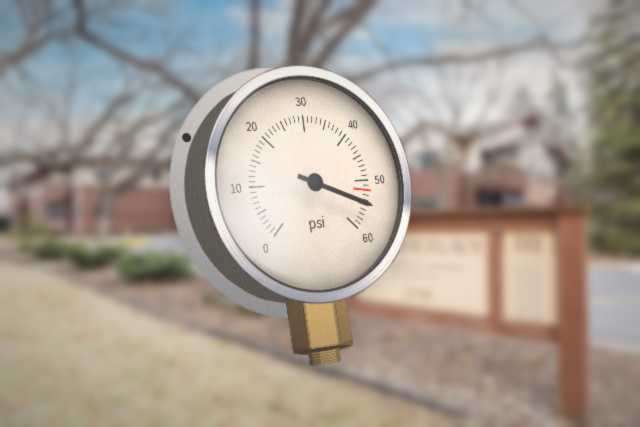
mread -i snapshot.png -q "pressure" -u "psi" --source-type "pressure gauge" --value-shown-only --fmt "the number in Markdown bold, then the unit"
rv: **55** psi
